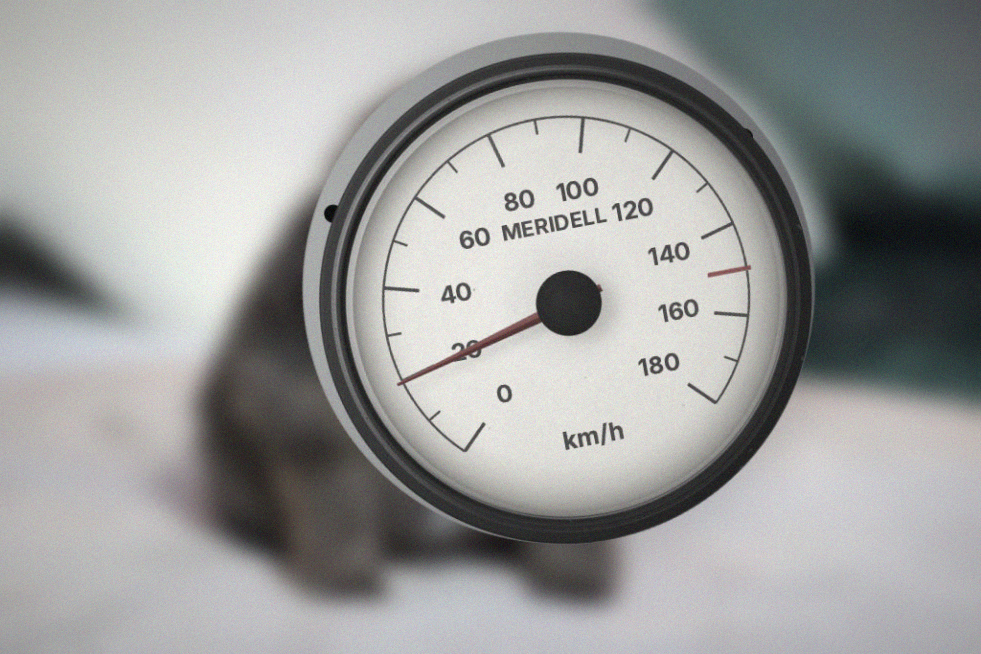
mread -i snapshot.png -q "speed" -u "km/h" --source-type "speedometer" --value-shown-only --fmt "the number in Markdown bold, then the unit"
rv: **20** km/h
